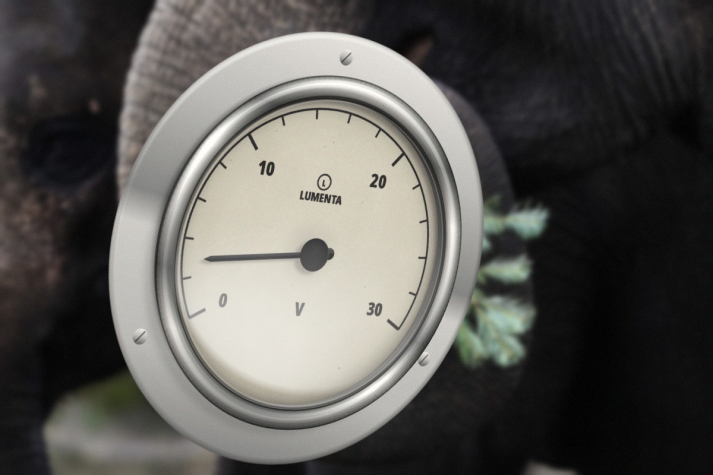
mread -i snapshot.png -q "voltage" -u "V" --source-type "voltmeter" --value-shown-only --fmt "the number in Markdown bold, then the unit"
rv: **3** V
